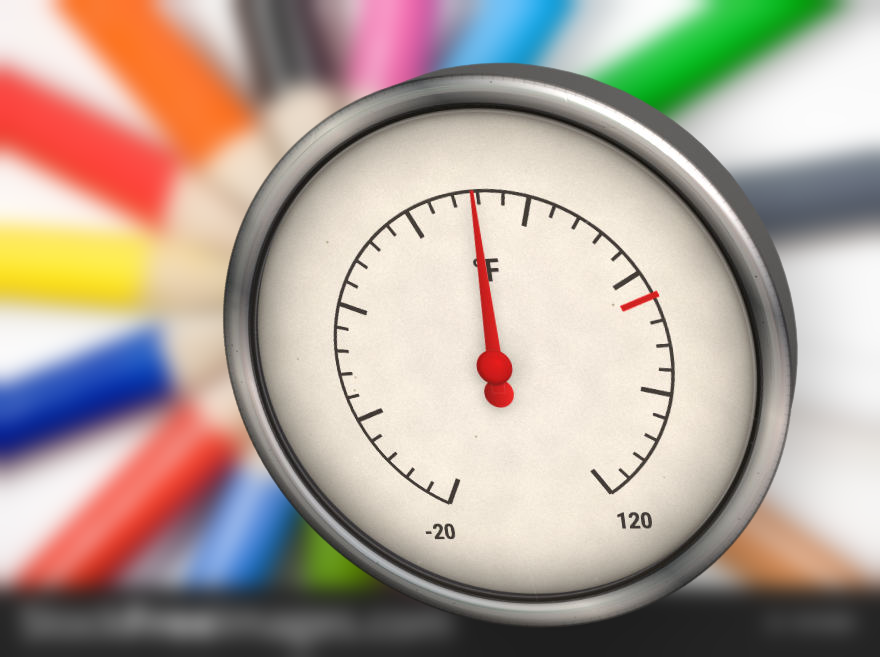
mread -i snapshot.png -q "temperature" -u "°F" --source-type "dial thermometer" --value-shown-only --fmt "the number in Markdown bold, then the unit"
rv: **52** °F
